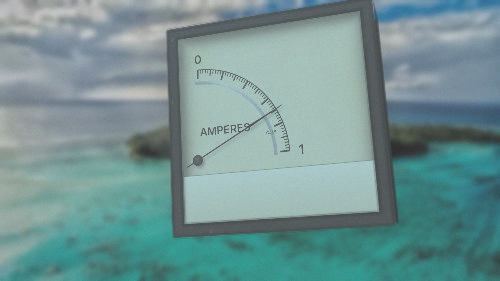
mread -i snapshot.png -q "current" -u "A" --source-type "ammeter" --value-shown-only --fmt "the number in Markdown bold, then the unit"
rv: **0.7** A
